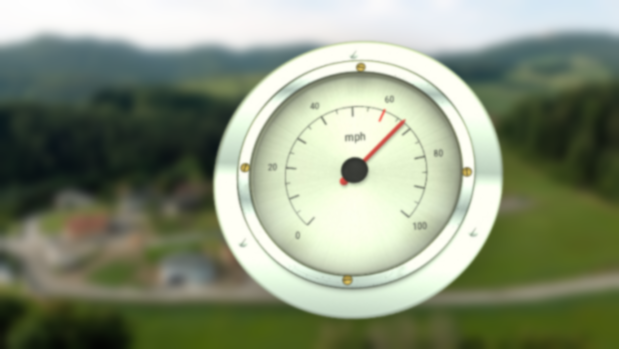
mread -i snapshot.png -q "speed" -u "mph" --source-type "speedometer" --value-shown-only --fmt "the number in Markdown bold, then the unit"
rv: **67.5** mph
